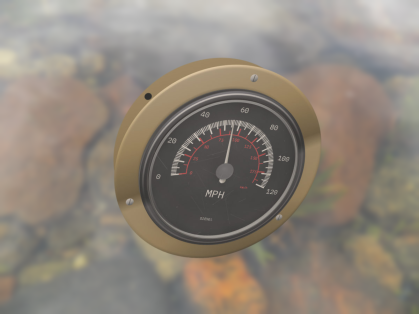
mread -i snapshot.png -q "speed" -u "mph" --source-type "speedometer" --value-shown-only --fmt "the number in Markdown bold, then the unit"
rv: **55** mph
